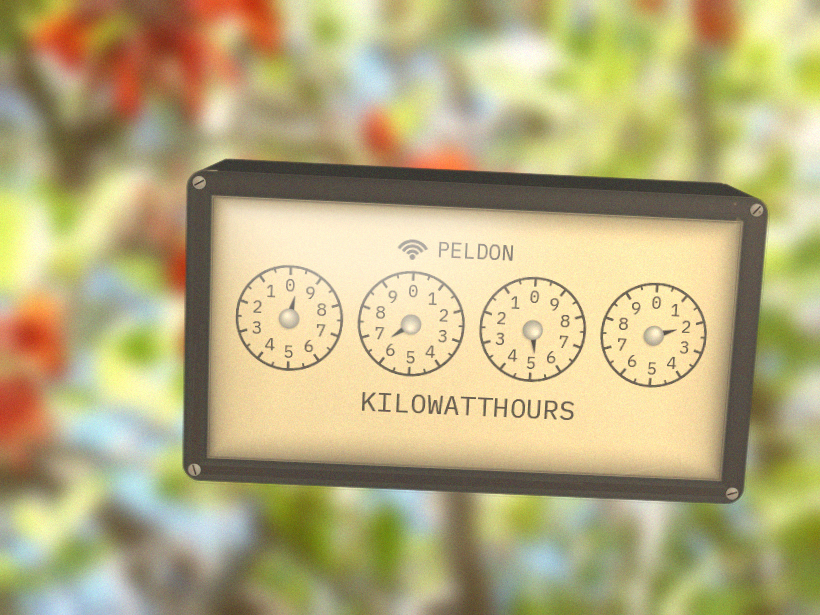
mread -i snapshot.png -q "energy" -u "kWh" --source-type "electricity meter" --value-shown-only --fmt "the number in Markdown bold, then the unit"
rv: **9652** kWh
